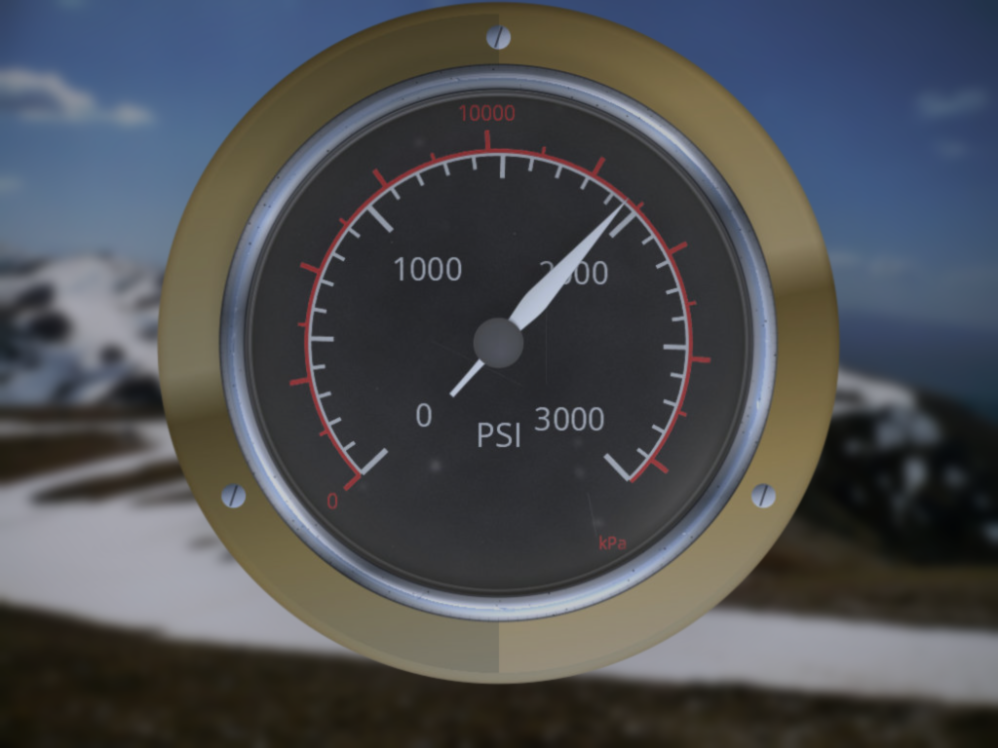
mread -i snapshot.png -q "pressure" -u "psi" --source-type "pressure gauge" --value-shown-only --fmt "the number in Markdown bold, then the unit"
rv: **1950** psi
